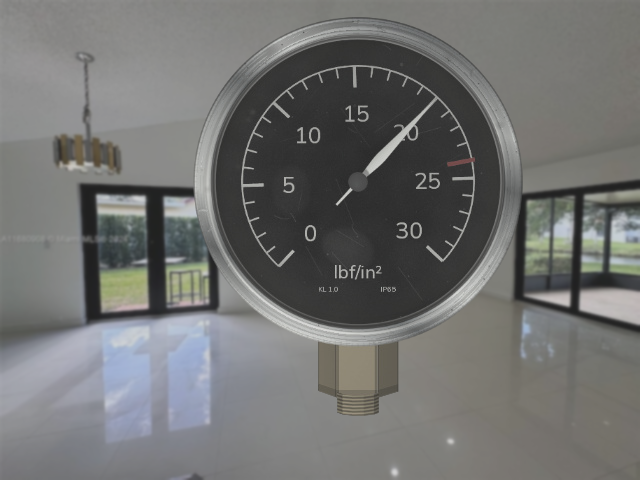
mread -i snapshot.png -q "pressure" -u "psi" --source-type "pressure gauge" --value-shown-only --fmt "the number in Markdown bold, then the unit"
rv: **20** psi
